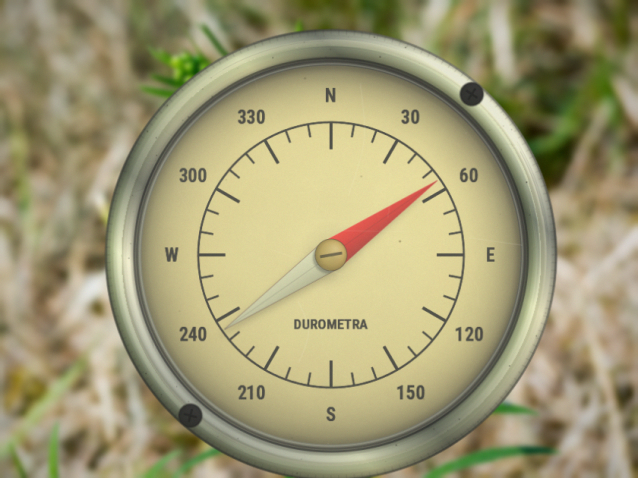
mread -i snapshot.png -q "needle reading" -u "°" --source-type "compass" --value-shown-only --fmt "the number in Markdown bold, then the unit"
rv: **55** °
